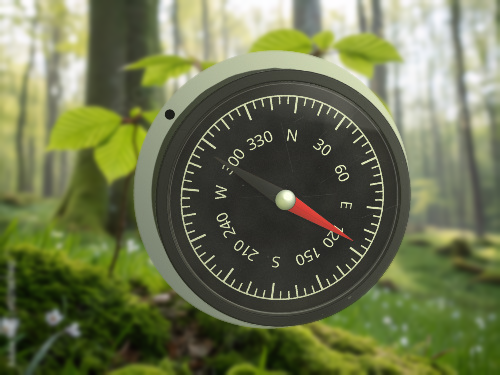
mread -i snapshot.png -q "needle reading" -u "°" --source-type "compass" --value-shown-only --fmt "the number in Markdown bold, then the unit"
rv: **115** °
